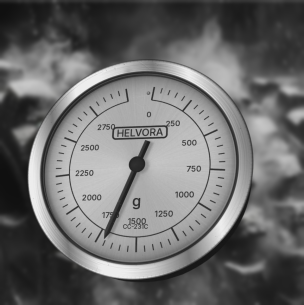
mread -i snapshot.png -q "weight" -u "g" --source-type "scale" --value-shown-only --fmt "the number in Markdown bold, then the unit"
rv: **1700** g
